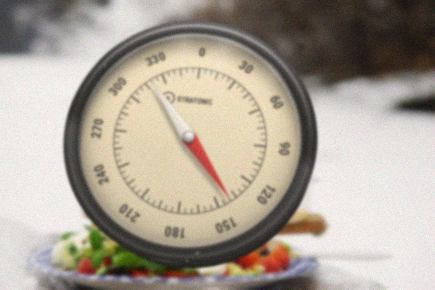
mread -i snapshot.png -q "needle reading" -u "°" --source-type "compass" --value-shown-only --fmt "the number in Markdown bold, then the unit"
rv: **140** °
